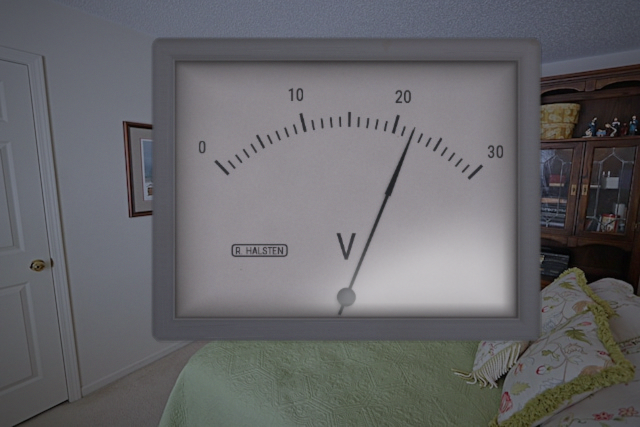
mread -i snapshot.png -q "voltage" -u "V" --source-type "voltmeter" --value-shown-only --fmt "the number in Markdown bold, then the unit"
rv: **22** V
